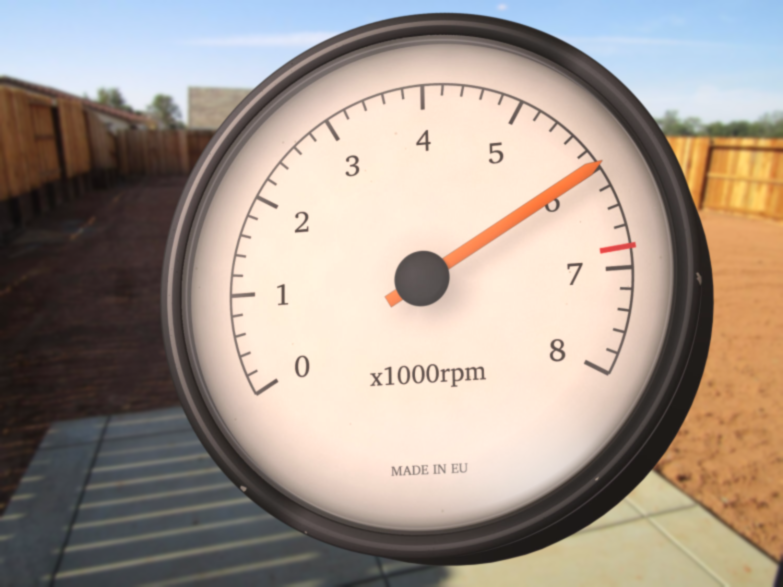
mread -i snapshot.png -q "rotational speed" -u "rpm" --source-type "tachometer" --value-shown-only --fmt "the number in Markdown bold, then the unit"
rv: **6000** rpm
